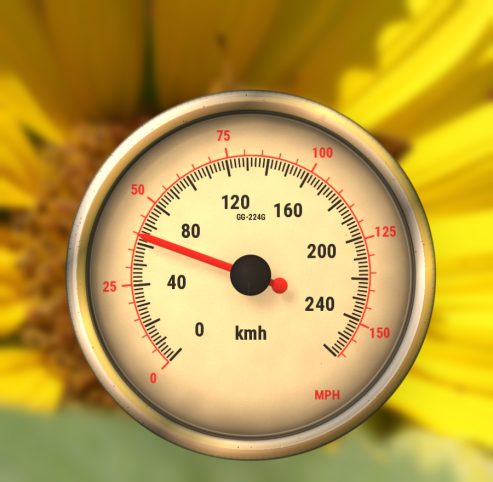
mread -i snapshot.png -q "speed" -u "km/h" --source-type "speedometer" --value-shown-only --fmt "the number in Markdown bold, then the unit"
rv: **64** km/h
